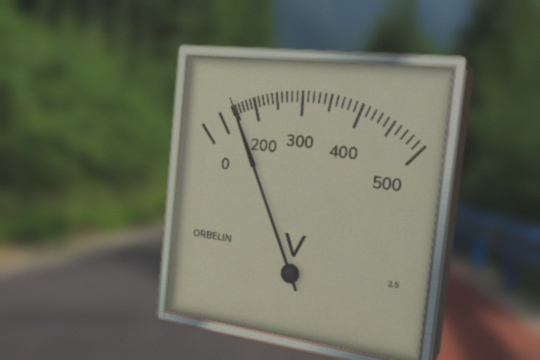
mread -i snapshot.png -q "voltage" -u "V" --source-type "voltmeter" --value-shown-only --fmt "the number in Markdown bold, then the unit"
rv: **150** V
